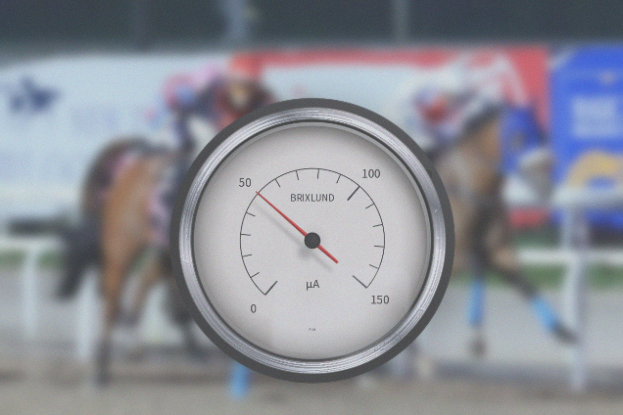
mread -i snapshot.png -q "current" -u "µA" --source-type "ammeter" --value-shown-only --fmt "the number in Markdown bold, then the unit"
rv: **50** µA
